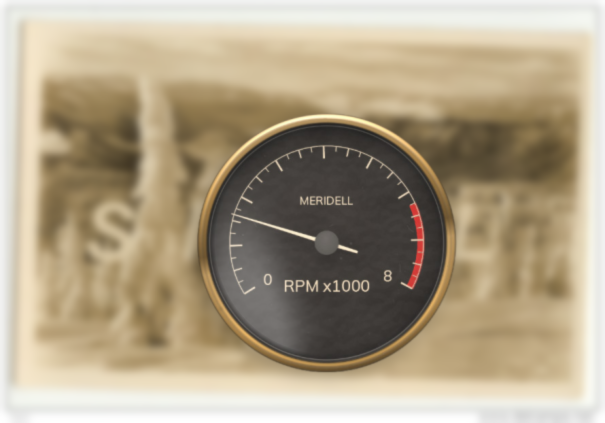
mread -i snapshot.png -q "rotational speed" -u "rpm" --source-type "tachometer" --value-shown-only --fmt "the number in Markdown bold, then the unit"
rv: **1625** rpm
